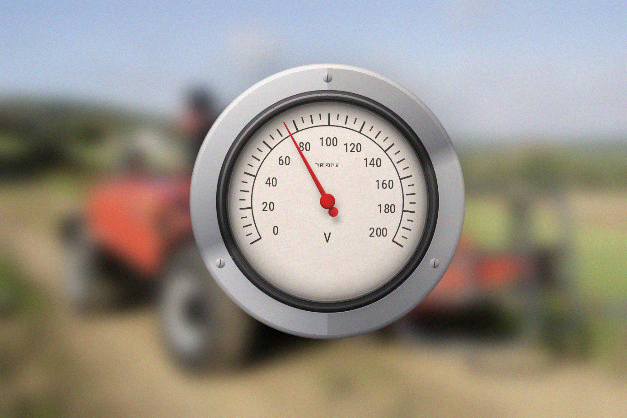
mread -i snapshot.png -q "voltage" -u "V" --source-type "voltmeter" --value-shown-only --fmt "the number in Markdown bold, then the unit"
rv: **75** V
